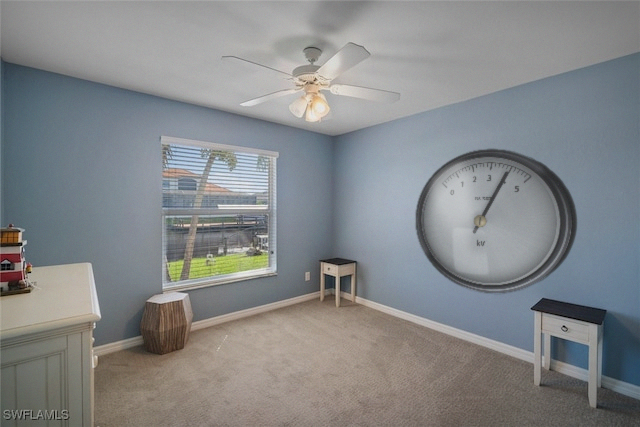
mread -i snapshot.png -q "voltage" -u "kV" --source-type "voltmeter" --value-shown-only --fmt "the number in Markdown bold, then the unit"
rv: **4** kV
